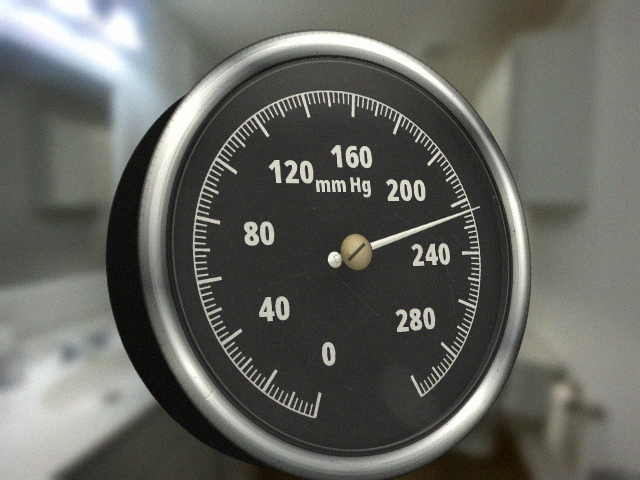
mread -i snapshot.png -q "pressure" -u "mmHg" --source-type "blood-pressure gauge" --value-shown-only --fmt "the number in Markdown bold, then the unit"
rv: **224** mmHg
